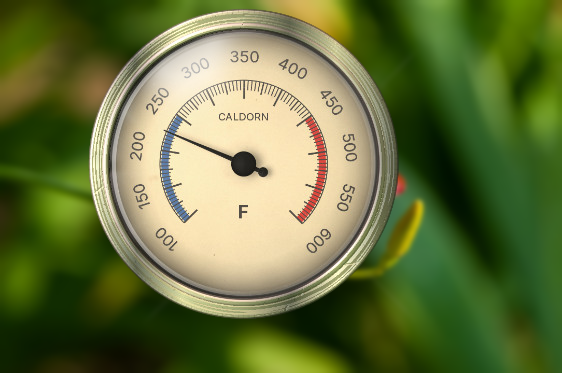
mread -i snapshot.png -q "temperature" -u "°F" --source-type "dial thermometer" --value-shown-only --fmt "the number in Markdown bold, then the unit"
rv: **225** °F
